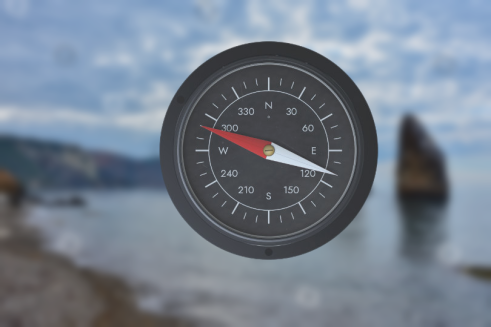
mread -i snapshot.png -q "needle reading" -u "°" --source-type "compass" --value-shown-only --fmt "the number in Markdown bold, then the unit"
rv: **290** °
